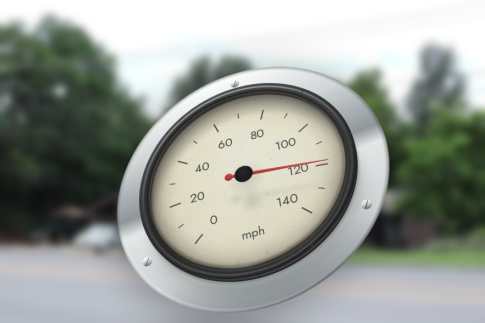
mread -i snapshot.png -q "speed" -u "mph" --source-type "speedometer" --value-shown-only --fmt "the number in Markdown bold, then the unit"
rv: **120** mph
